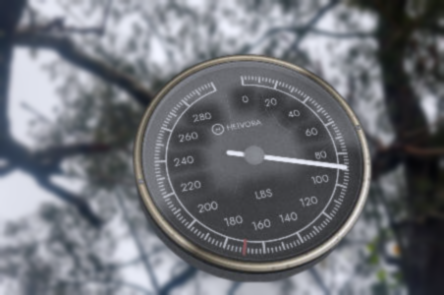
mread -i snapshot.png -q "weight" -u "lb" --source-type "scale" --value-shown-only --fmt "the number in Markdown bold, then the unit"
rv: **90** lb
